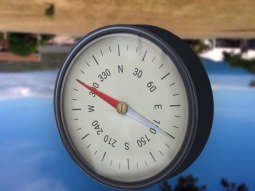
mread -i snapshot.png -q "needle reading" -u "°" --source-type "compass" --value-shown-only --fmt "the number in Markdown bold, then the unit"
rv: **300** °
